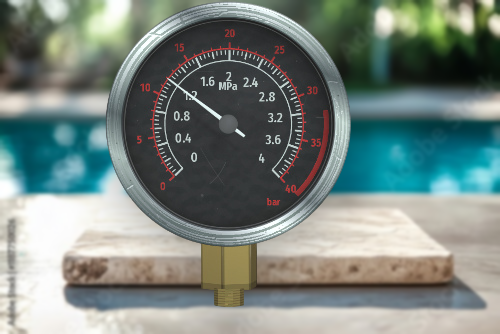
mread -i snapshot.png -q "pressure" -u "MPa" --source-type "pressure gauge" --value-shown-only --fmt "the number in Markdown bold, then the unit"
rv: **1.2** MPa
